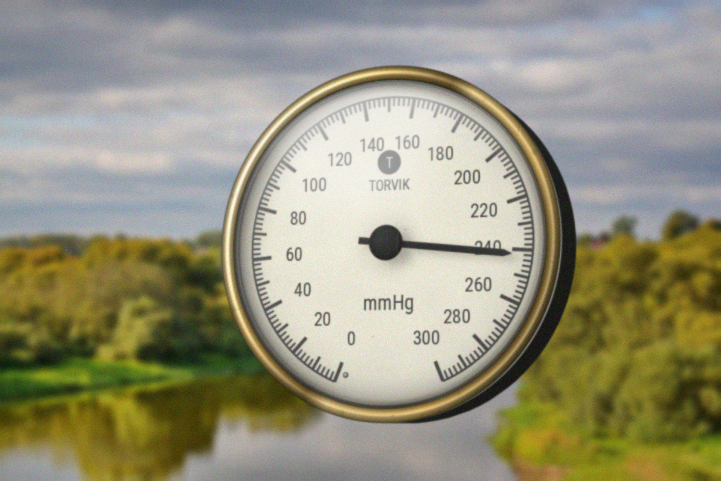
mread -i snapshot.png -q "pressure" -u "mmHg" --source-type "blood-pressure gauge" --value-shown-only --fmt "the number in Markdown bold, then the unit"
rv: **242** mmHg
